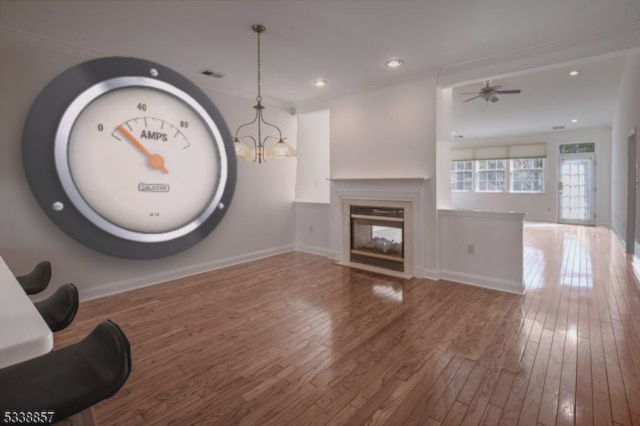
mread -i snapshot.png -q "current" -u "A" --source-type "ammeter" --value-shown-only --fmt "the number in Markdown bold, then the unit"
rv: **10** A
